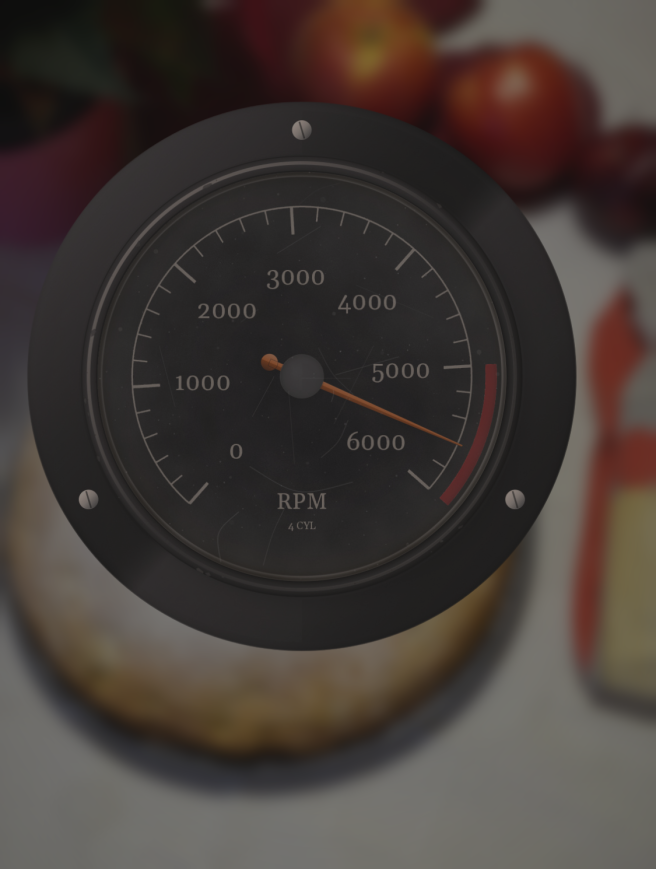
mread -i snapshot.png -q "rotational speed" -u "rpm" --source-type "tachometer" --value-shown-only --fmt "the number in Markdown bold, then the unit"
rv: **5600** rpm
